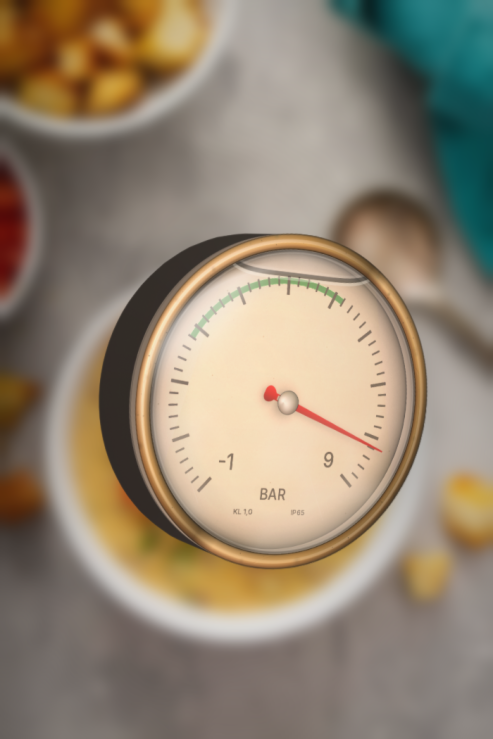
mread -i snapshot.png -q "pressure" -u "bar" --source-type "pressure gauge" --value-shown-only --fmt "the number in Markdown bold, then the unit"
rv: **8.2** bar
